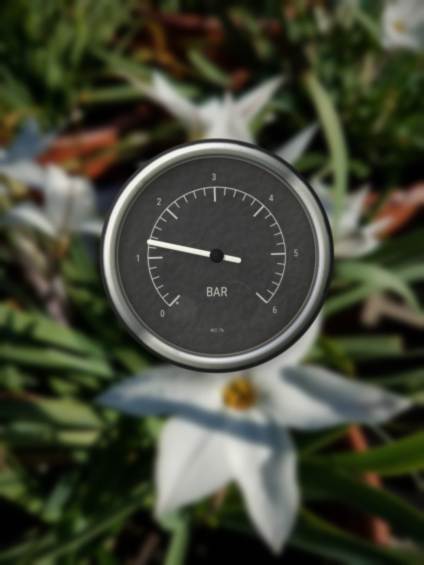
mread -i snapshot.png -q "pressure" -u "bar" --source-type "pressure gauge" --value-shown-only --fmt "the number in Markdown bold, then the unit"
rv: **1.3** bar
